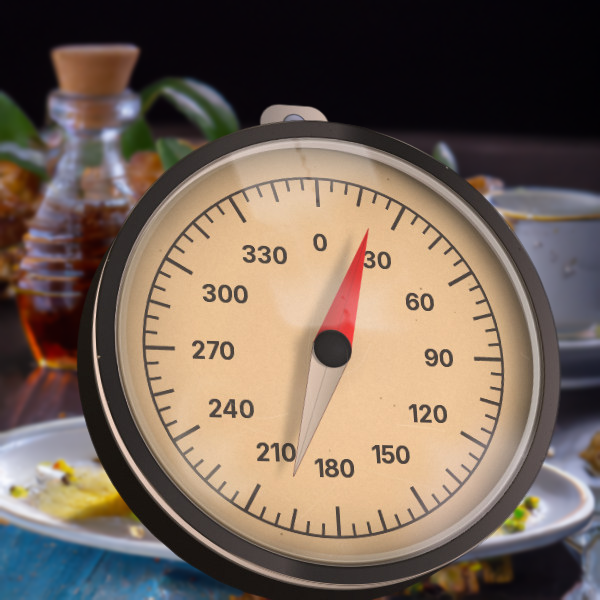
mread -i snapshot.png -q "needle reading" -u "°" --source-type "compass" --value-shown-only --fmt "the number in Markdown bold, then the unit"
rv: **20** °
